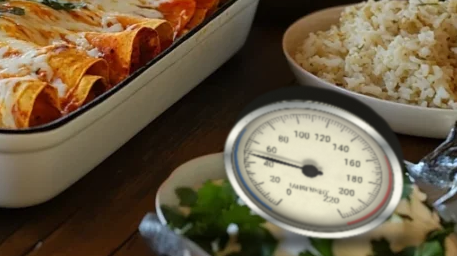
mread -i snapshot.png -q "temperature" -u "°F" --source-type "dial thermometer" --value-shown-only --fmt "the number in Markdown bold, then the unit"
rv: **50** °F
